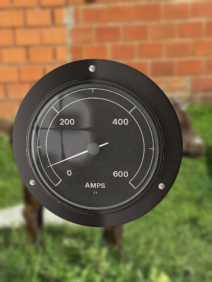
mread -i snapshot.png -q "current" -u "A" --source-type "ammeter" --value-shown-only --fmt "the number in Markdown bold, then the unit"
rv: **50** A
